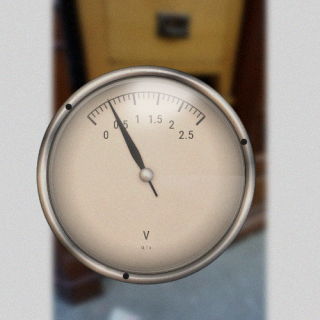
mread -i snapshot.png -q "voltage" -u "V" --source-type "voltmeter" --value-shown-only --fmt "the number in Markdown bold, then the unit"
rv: **0.5** V
